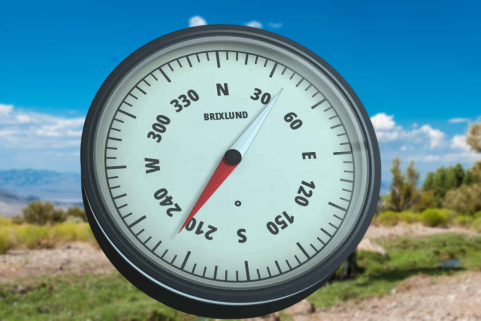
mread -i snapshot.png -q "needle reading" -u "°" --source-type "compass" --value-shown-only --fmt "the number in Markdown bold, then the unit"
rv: **220** °
